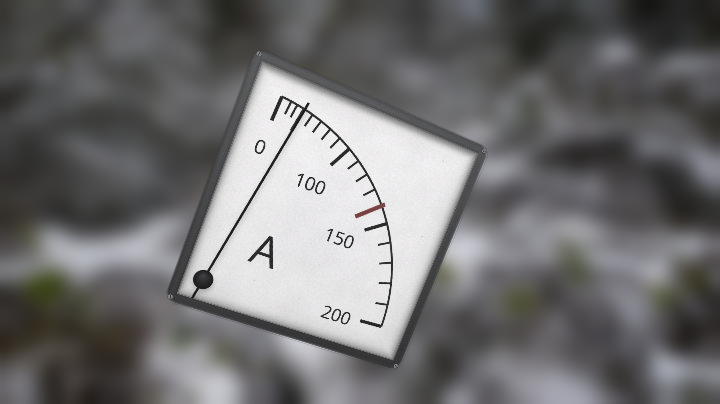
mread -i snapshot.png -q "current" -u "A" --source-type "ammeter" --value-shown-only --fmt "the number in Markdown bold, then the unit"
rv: **50** A
